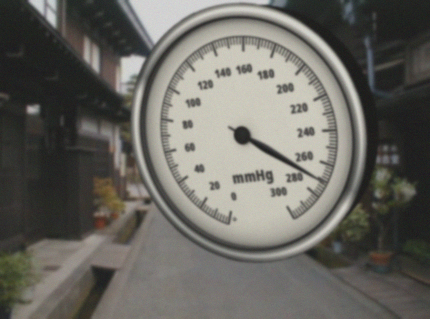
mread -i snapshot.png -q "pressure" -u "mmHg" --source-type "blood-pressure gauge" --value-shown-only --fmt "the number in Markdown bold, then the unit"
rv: **270** mmHg
